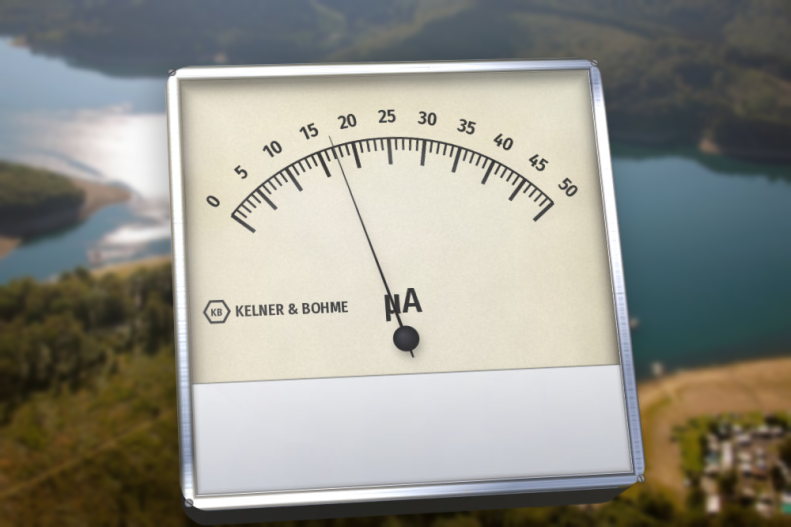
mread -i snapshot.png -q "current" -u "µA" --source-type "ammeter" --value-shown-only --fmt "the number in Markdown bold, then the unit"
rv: **17** µA
